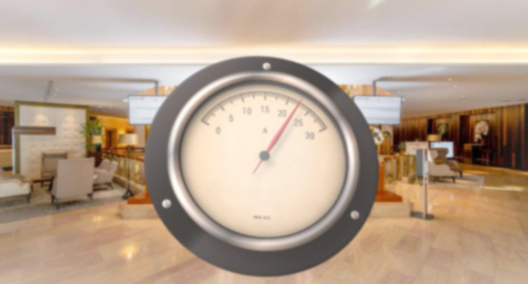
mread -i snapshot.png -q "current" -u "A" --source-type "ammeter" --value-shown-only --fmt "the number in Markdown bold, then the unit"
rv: **22.5** A
